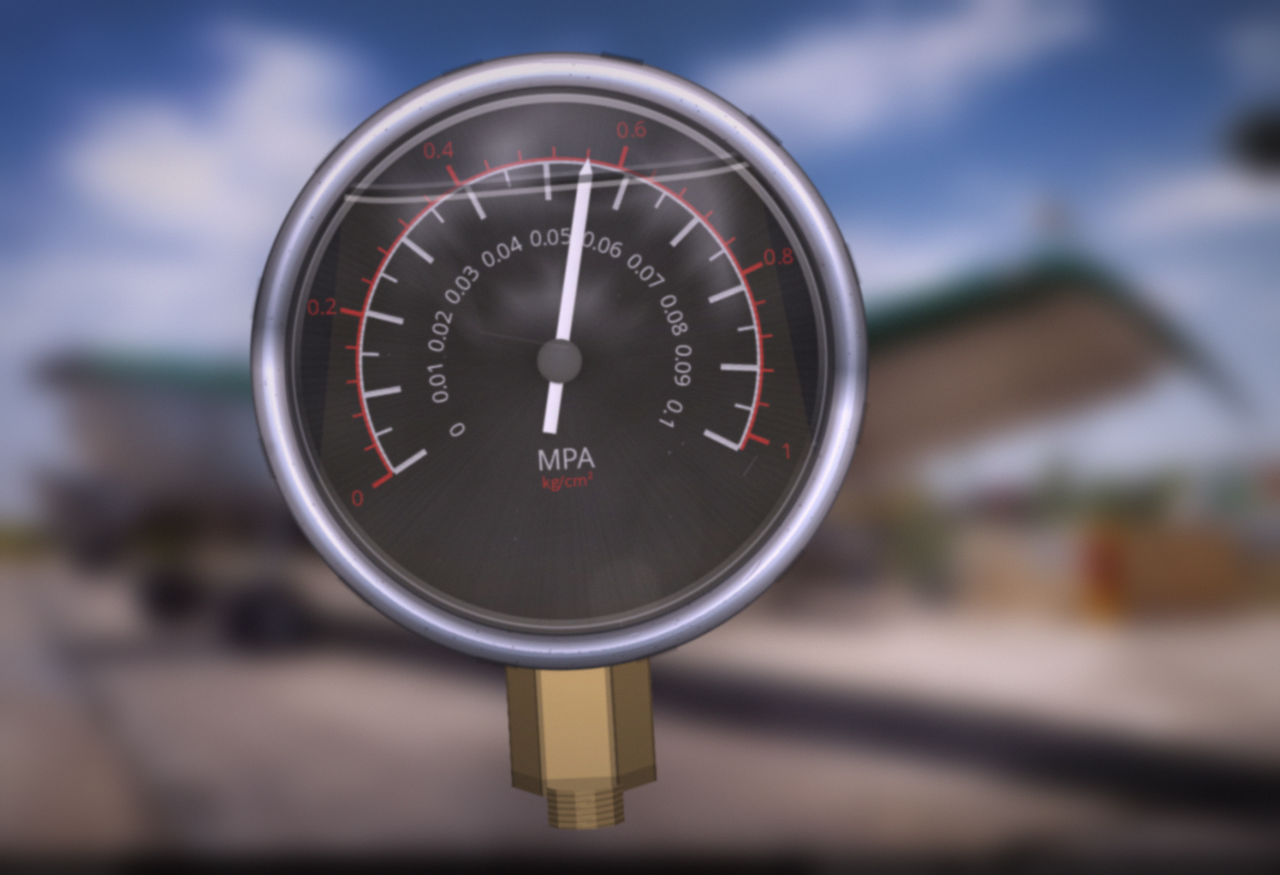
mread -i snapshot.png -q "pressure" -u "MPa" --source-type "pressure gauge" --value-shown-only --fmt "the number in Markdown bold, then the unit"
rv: **0.055** MPa
